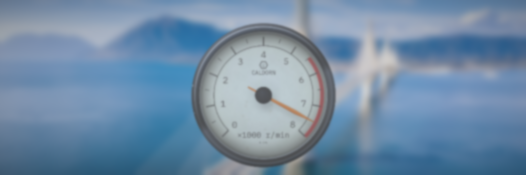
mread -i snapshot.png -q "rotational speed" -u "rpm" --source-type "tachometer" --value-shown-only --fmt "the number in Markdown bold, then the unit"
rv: **7500** rpm
